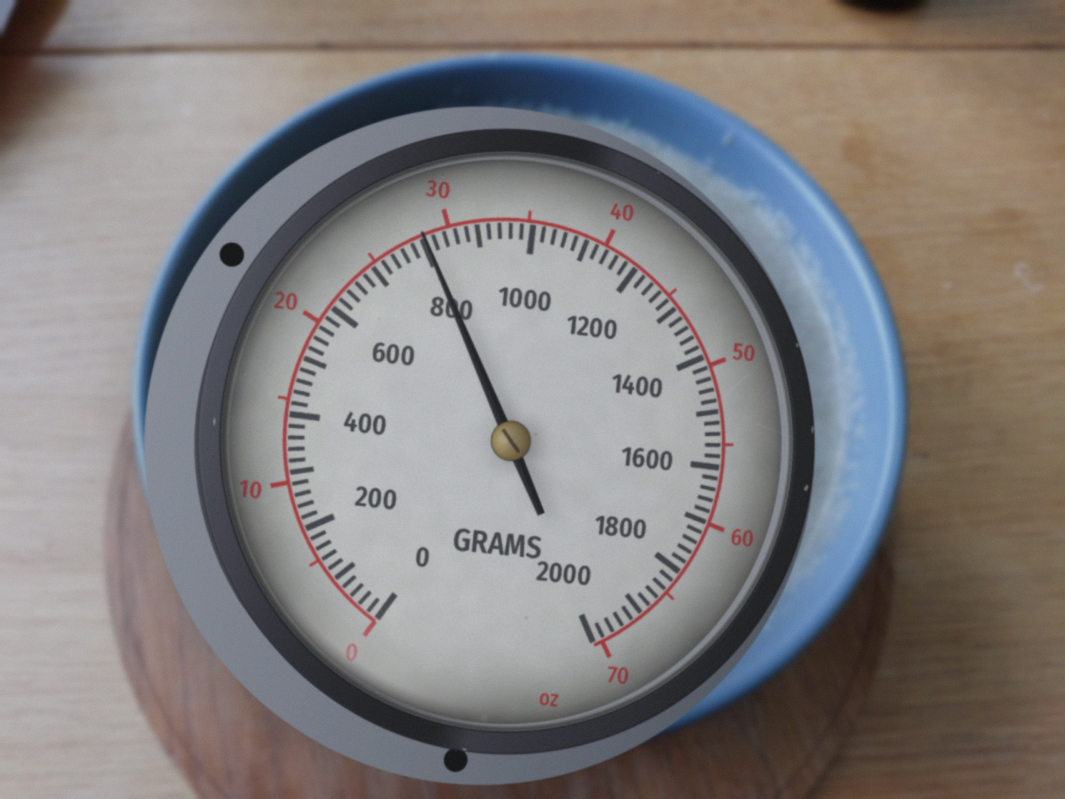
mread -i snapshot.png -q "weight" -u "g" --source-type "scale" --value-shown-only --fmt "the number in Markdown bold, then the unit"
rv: **800** g
